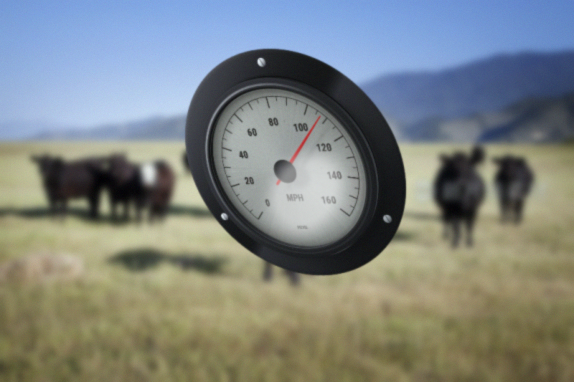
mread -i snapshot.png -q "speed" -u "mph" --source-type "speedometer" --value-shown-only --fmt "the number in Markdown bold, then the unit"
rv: **107.5** mph
